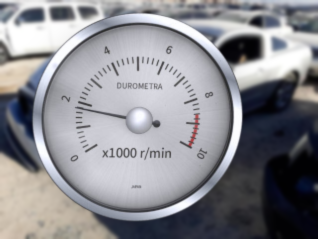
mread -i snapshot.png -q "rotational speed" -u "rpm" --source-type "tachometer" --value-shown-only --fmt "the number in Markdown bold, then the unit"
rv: **1800** rpm
